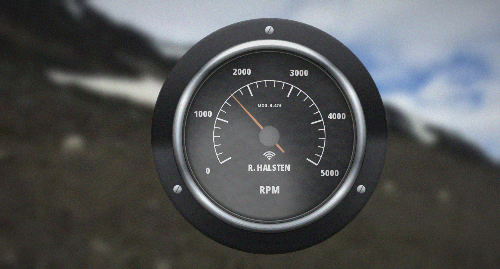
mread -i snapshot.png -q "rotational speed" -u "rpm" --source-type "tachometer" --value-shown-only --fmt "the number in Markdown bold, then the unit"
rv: **1600** rpm
